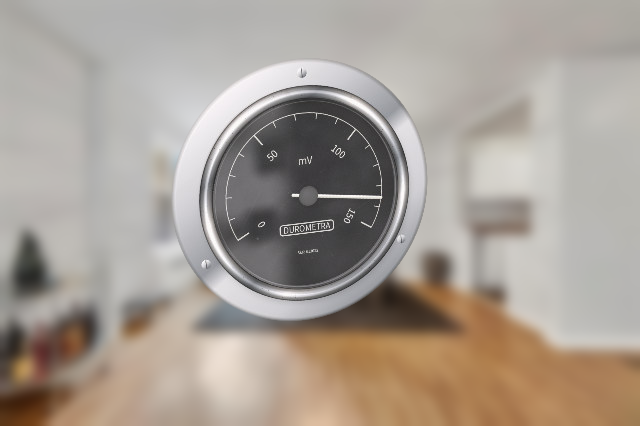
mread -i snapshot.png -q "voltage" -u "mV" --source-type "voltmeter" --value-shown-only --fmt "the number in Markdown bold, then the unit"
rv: **135** mV
